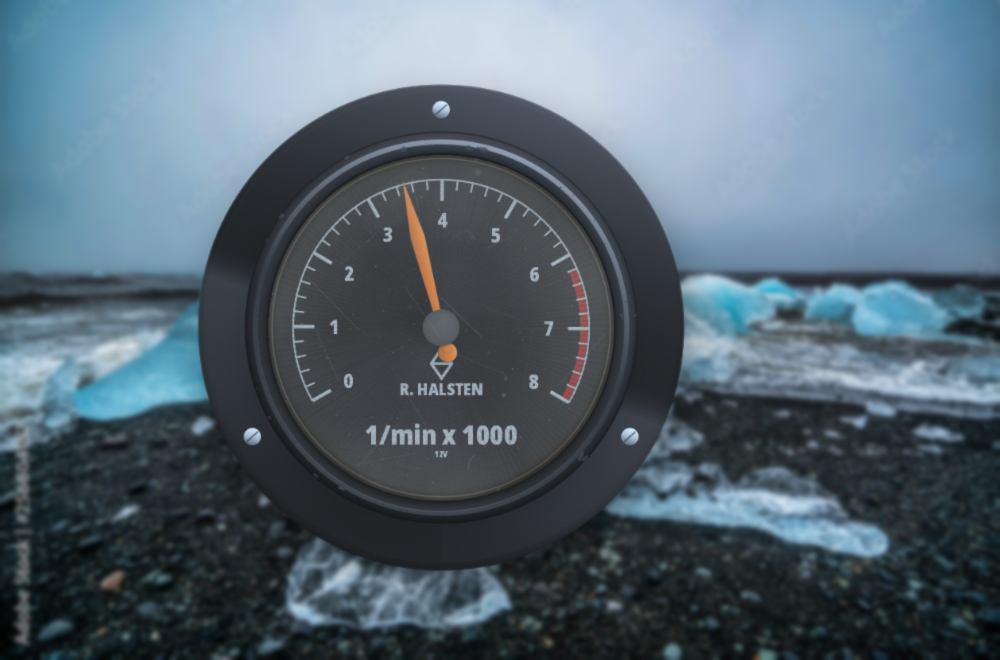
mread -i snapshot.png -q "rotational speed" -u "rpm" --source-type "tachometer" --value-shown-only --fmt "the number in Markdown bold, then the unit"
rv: **3500** rpm
